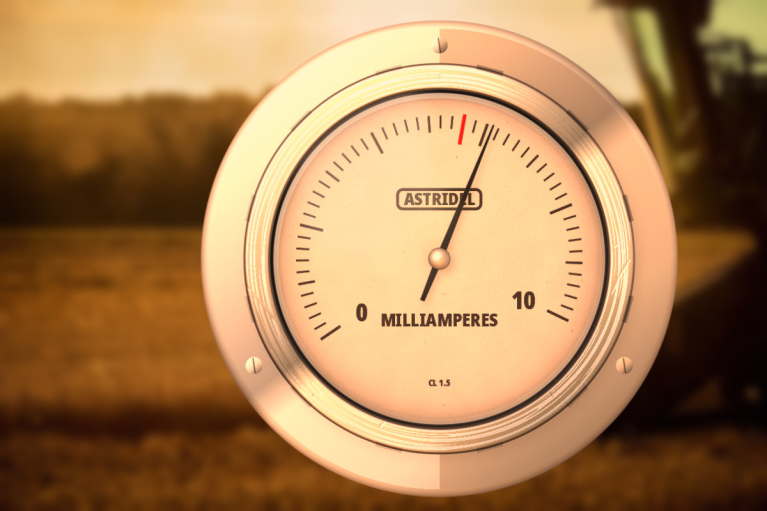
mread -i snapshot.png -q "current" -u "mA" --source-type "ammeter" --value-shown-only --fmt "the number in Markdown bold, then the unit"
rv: **6.1** mA
